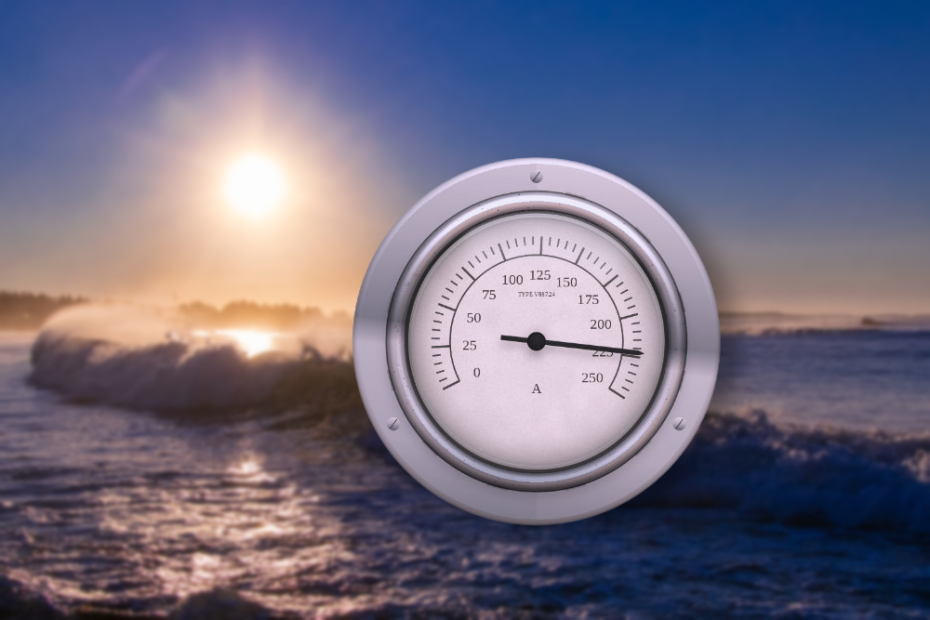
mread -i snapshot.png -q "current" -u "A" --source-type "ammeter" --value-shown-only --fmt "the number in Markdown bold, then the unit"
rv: **222.5** A
